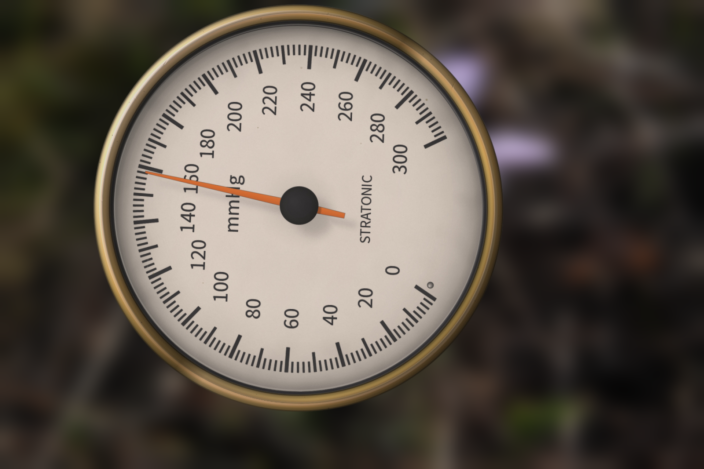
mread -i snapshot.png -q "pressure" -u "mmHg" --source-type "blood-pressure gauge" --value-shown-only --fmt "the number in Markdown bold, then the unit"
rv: **158** mmHg
